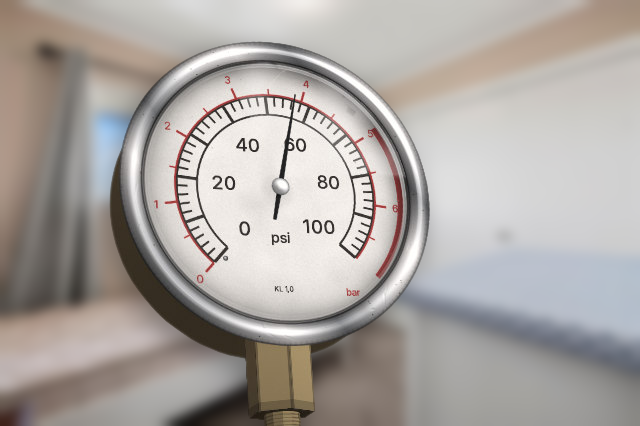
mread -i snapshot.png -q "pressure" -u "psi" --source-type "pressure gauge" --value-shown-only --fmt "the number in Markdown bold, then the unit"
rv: **56** psi
